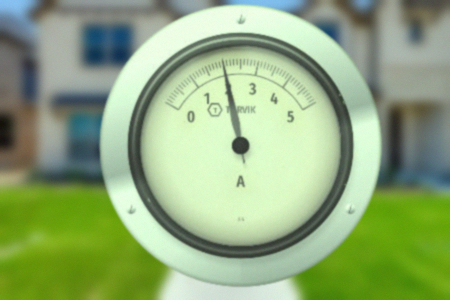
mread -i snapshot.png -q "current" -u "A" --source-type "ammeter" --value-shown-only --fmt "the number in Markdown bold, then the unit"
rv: **2** A
